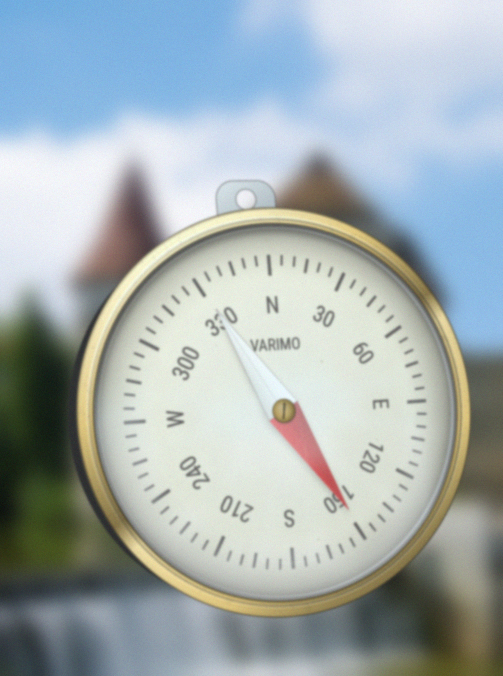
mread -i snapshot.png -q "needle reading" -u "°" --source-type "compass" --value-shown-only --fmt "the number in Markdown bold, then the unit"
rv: **150** °
